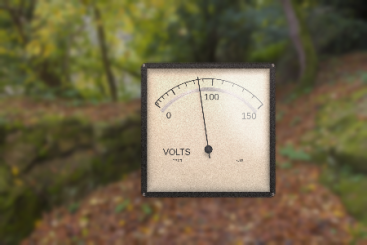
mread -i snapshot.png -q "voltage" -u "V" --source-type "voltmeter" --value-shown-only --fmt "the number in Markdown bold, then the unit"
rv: **85** V
